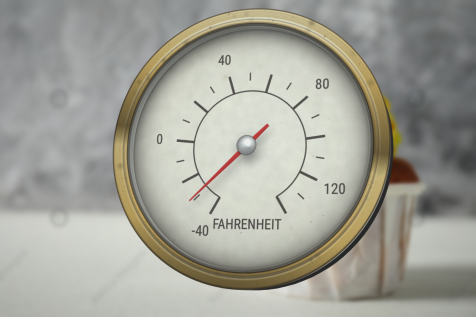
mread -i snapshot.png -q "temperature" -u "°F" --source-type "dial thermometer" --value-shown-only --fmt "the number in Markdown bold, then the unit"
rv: **-30** °F
